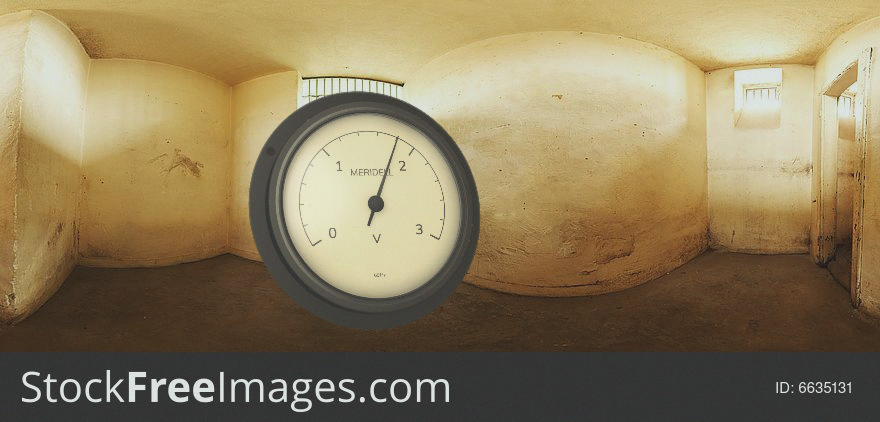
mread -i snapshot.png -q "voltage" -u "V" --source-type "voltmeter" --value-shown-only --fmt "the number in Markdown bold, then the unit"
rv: **1.8** V
